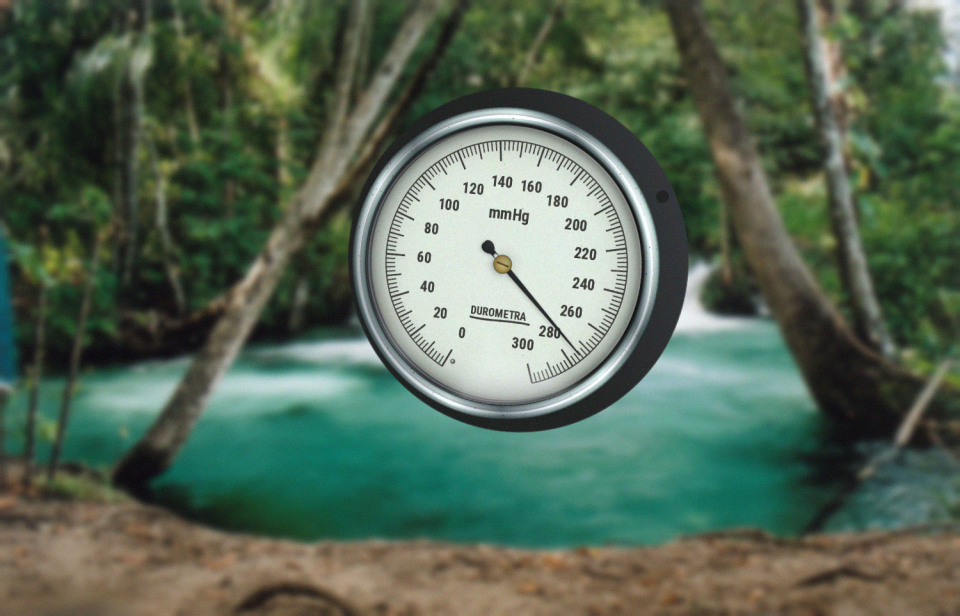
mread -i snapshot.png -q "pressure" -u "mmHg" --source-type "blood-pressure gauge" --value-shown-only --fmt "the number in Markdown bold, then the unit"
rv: **274** mmHg
